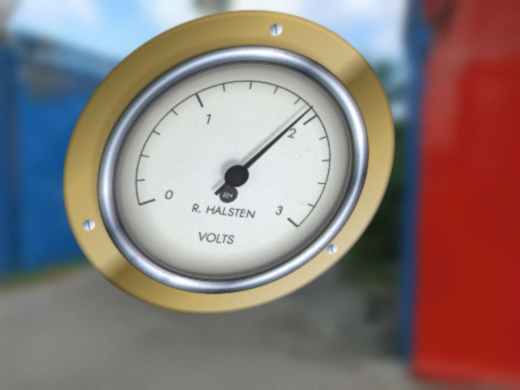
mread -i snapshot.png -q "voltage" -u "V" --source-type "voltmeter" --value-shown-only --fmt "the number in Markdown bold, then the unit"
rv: **1.9** V
